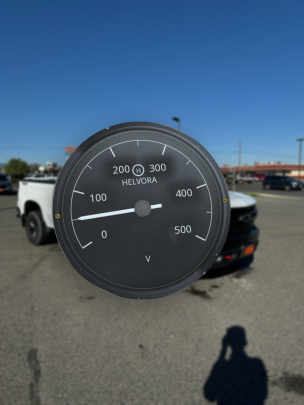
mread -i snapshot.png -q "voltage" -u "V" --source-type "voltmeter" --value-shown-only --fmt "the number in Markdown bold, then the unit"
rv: **50** V
